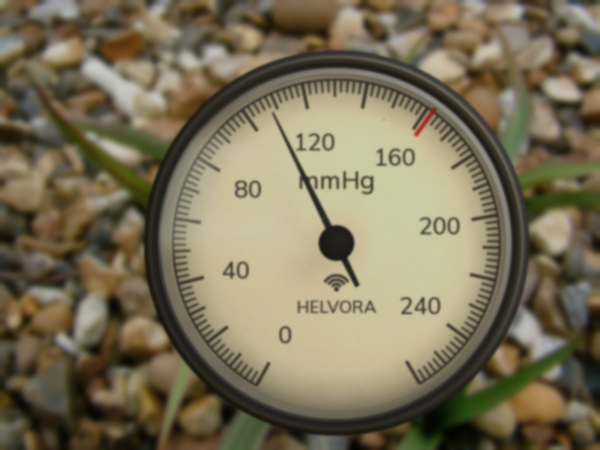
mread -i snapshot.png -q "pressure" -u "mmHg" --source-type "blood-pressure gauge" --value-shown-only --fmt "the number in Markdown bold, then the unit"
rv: **108** mmHg
